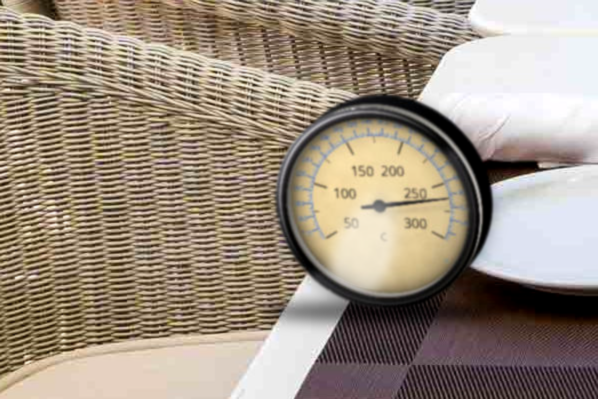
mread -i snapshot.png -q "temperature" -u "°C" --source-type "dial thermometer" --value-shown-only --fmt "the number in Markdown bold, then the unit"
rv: **262.5** °C
